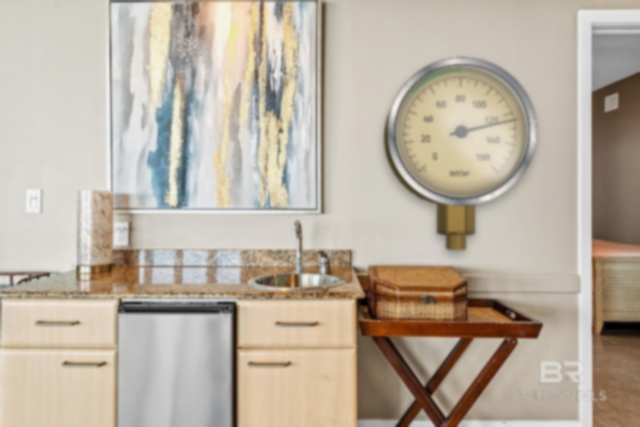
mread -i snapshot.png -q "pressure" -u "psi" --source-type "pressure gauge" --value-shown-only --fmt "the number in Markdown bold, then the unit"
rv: **125** psi
